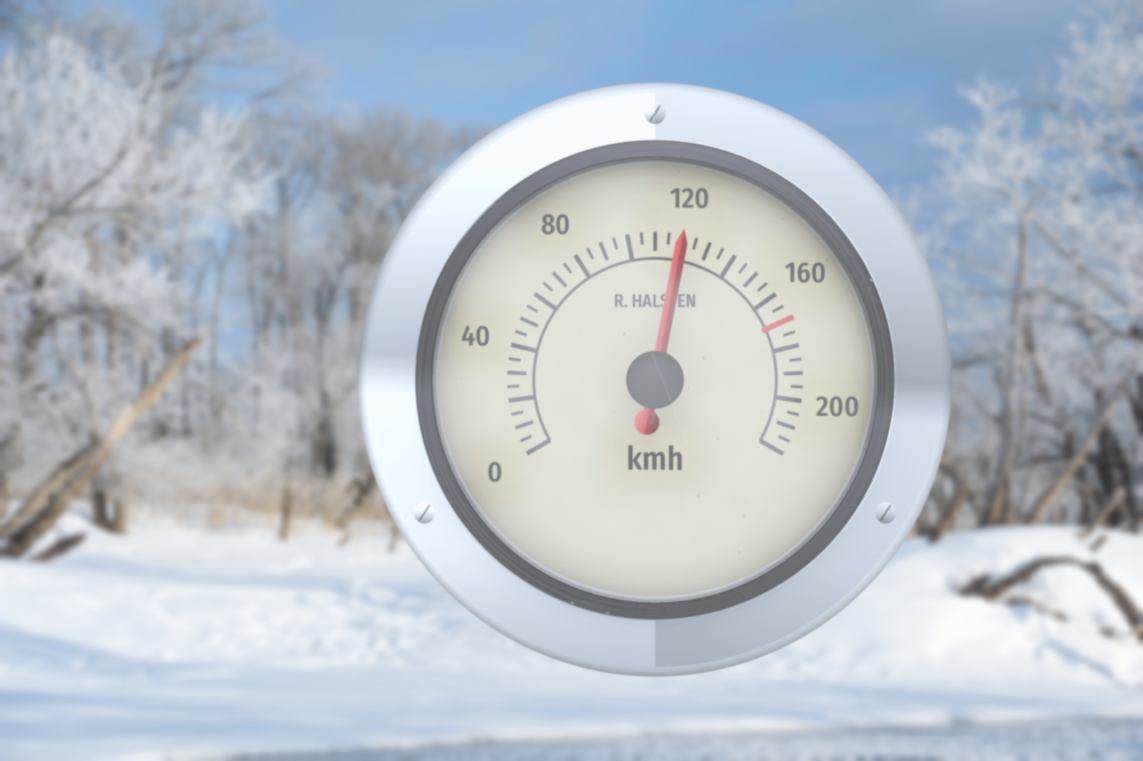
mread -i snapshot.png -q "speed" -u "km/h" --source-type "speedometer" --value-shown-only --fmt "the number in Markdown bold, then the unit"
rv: **120** km/h
